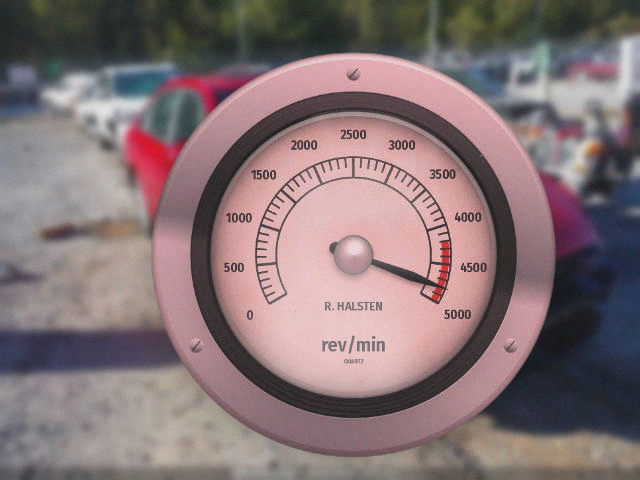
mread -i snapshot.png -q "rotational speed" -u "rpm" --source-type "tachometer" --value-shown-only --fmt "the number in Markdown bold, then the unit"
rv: **4800** rpm
